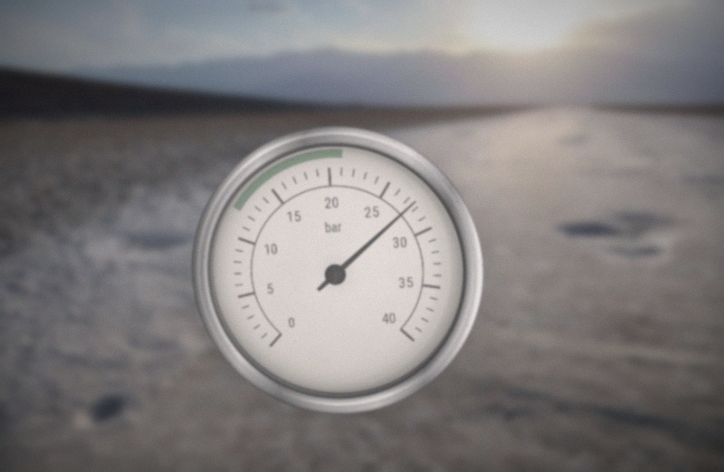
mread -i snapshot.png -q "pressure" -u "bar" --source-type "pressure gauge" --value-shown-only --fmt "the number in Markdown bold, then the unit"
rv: **27.5** bar
